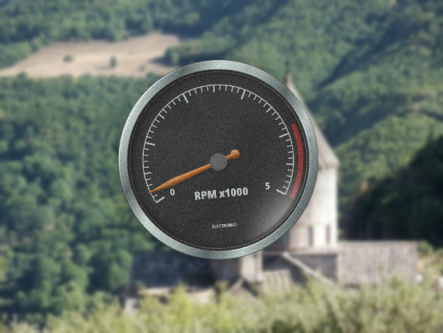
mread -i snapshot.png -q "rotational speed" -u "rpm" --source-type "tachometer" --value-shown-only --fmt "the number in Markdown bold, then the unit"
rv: **200** rpm
